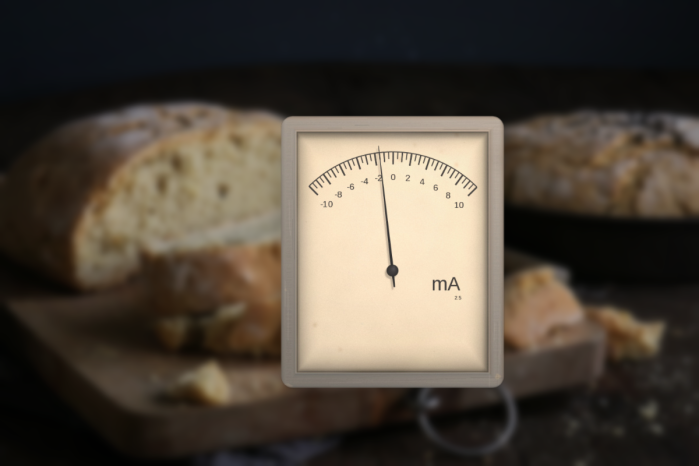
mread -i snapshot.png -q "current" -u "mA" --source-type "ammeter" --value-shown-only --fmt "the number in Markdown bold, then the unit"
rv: **-1.5** mA
